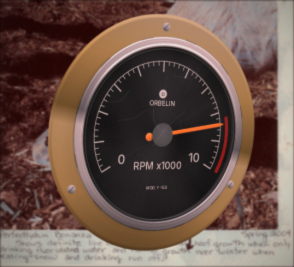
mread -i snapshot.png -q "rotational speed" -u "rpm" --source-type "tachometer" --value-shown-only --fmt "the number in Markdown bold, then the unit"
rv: **8400** rpm
